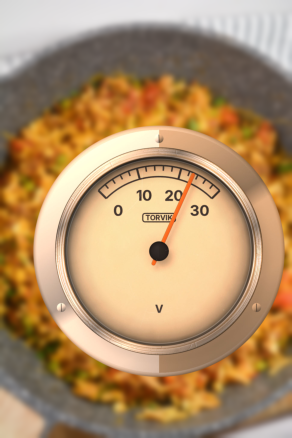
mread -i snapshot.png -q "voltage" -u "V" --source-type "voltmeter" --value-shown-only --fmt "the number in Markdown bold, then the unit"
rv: **23** V
